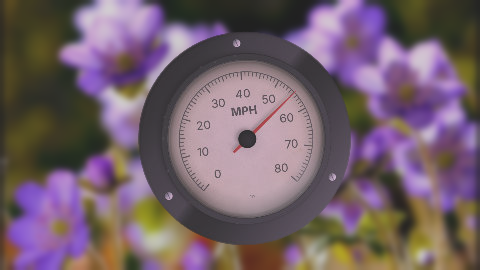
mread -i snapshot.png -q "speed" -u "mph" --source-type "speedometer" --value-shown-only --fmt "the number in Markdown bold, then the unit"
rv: **55** mph
